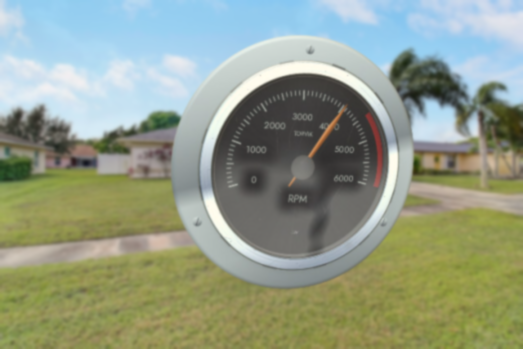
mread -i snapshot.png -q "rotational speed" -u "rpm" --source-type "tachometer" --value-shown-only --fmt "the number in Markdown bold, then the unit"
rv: **4000** rpm
